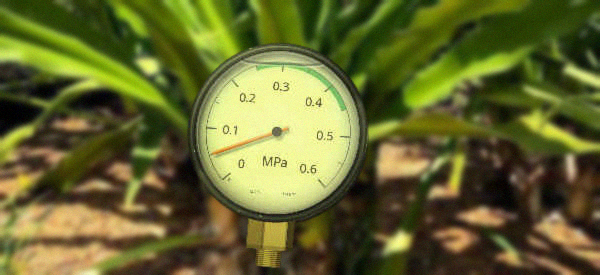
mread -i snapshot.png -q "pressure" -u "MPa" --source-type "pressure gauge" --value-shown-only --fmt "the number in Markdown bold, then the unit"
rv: **0.05** MPa
